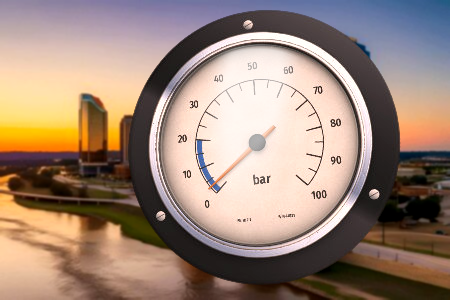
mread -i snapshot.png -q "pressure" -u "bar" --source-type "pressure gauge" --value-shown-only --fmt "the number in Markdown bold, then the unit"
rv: **2.5** bar
